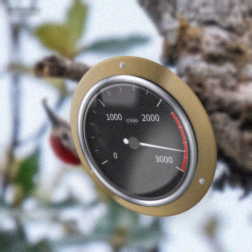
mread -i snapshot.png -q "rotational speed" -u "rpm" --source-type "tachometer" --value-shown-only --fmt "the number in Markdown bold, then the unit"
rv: **2700** rpm
